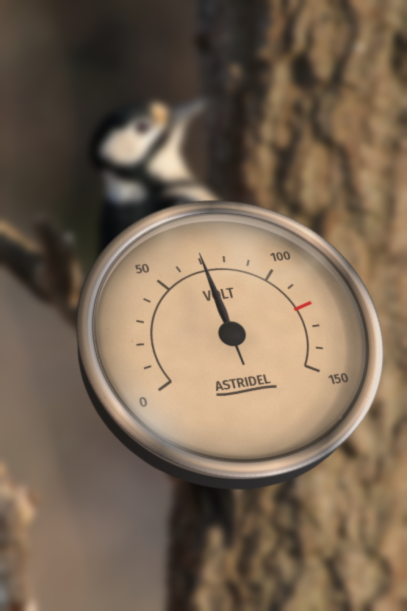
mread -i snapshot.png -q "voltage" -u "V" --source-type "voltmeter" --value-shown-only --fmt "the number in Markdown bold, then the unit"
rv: **70** V
